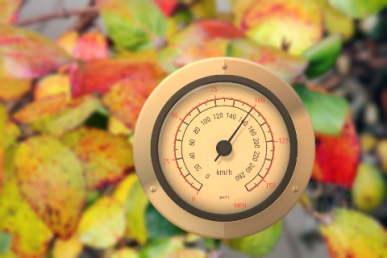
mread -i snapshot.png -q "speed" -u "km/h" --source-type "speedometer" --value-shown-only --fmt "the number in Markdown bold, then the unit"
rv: **160** km/h
